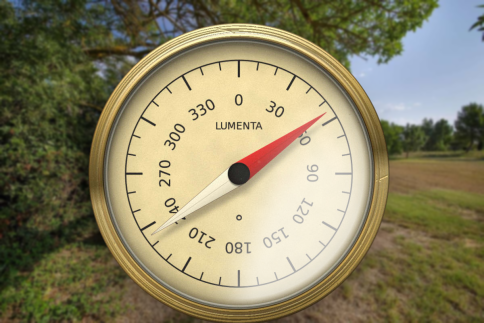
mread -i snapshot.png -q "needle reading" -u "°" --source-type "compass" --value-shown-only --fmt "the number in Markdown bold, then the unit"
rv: **55** °
